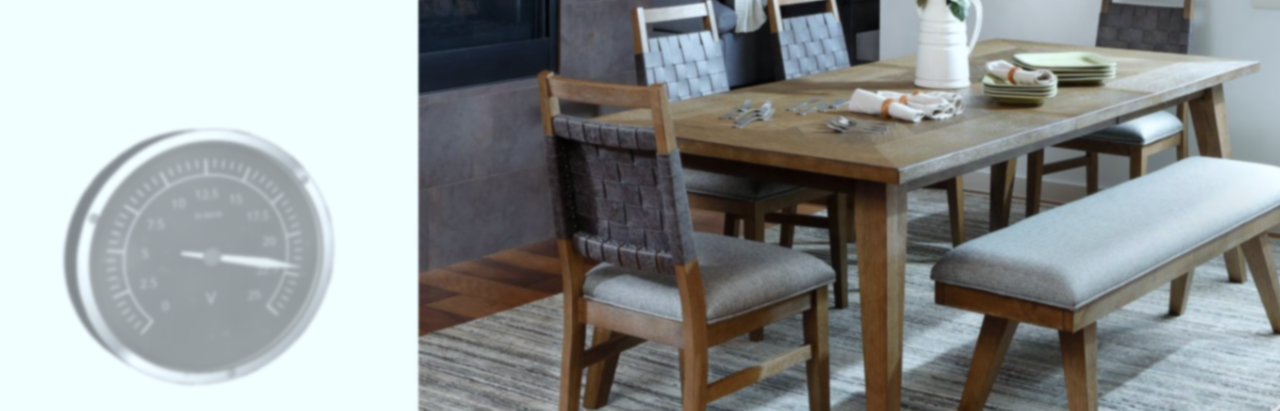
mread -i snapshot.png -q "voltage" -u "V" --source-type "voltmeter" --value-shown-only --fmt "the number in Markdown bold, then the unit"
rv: **22** V
